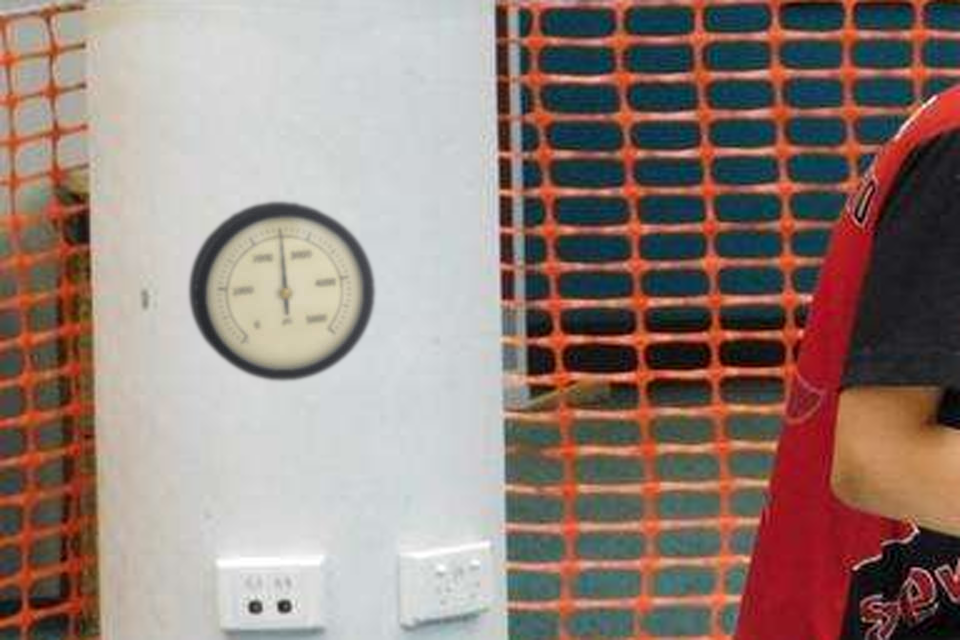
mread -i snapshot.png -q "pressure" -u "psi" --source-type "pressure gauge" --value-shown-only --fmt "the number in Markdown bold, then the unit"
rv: **2500** psi
